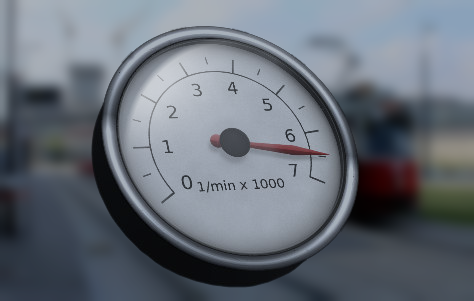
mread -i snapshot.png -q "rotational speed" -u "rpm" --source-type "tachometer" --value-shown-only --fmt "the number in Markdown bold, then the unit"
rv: **6500** rpm
